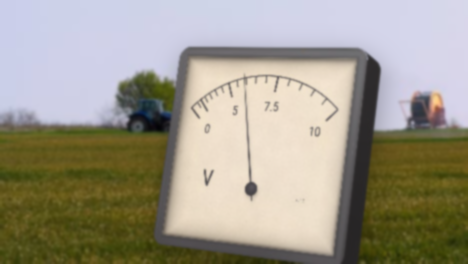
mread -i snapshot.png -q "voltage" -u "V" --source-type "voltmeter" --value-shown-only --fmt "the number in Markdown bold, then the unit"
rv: **6** V
